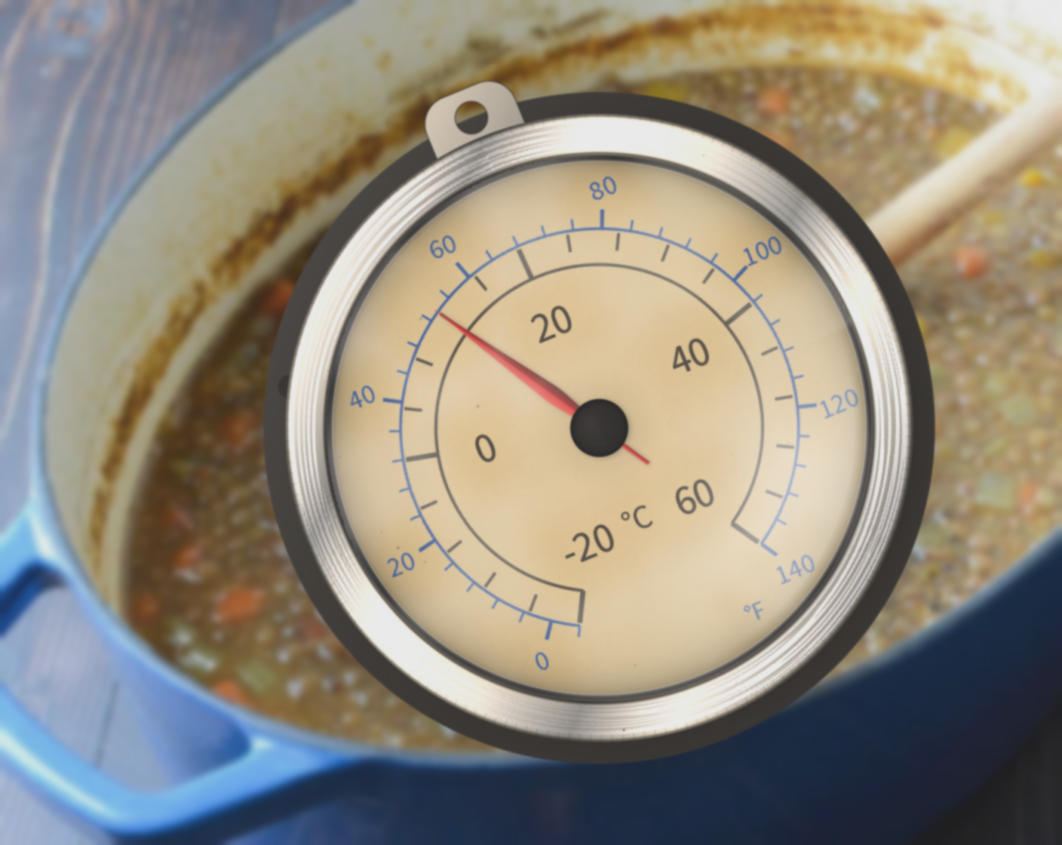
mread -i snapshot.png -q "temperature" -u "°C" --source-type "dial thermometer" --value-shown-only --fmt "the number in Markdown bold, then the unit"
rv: **12** °C
